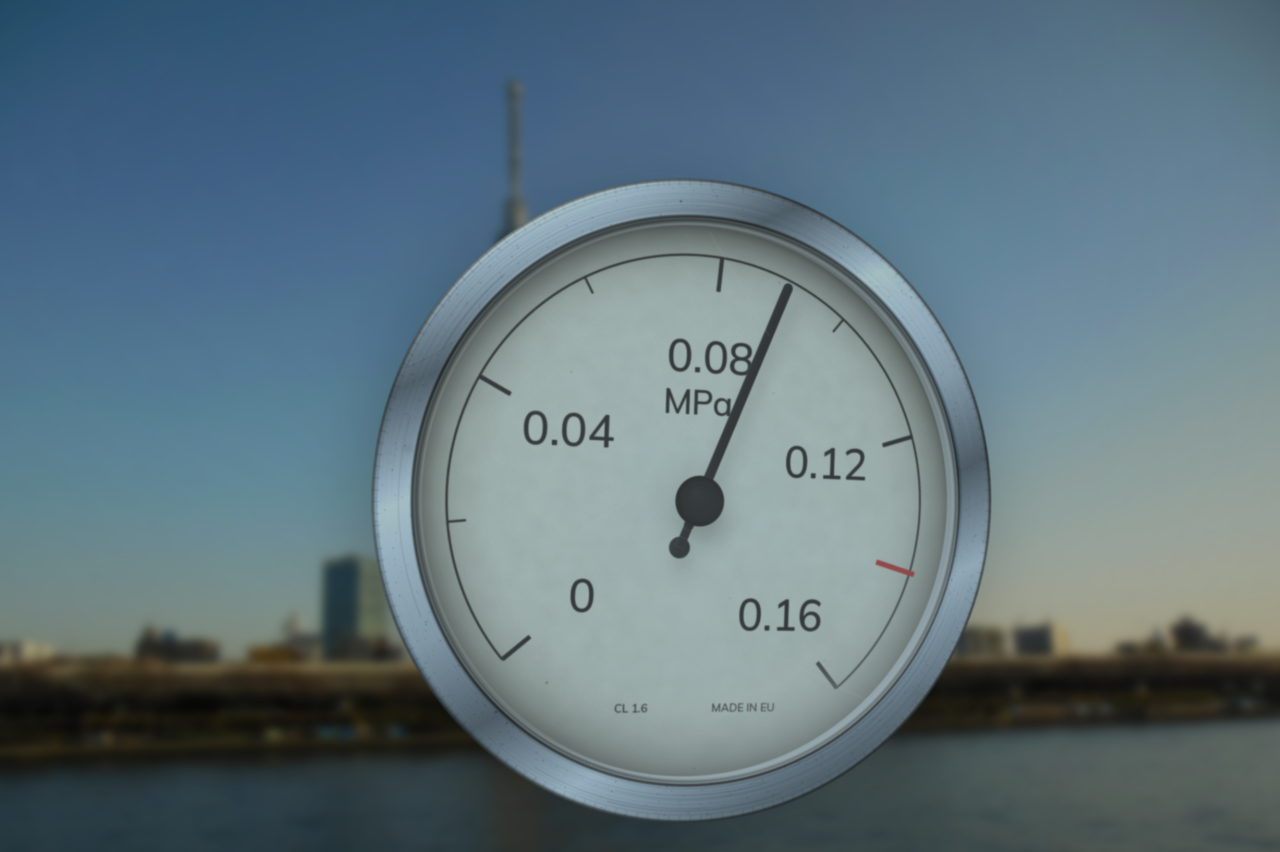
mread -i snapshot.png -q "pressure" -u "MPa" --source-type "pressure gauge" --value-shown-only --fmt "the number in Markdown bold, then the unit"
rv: **0.09** MPa
